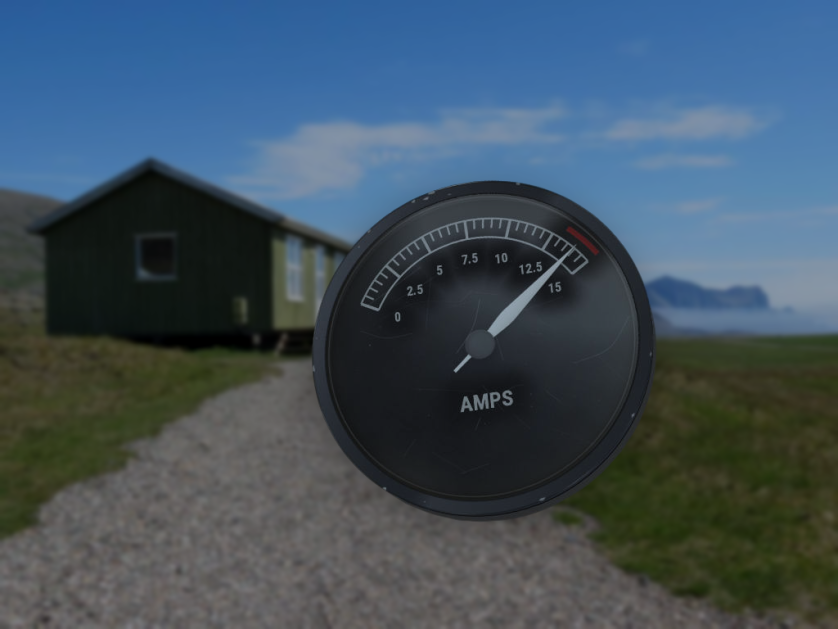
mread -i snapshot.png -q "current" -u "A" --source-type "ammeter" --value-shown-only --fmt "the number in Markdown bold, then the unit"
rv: **14** A
